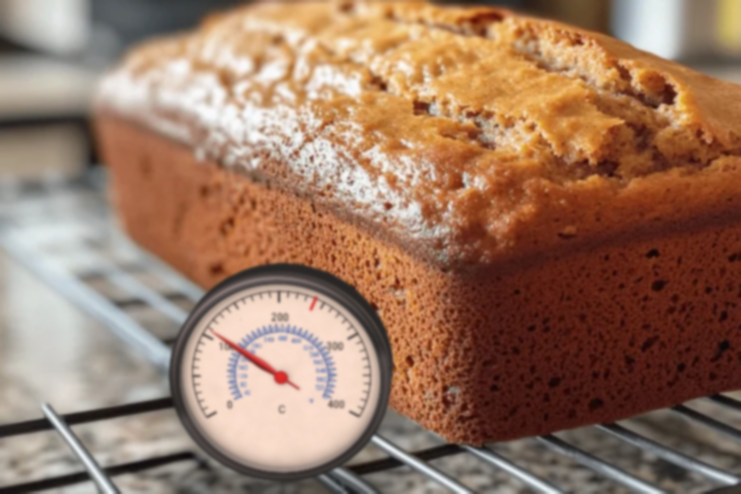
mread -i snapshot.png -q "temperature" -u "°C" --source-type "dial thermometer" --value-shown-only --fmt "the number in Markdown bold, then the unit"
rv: **110** °C
